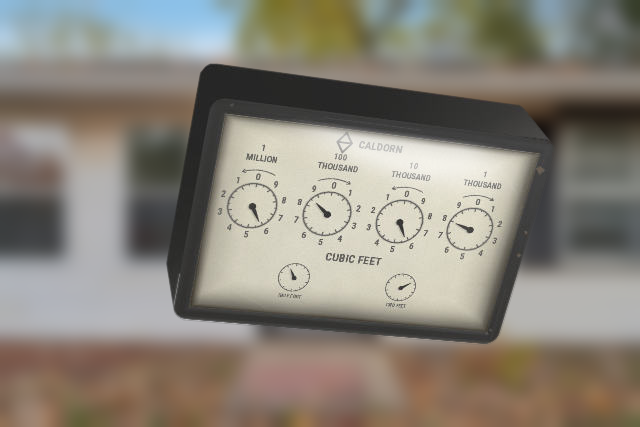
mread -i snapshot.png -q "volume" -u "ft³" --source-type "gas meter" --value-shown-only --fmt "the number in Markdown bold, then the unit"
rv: **585800** ft³
